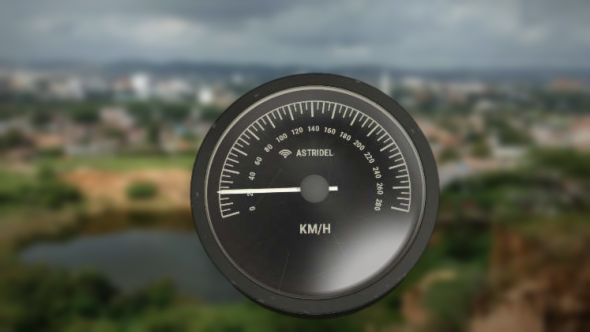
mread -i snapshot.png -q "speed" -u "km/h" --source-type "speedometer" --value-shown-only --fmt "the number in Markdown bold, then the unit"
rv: **20** km/h
